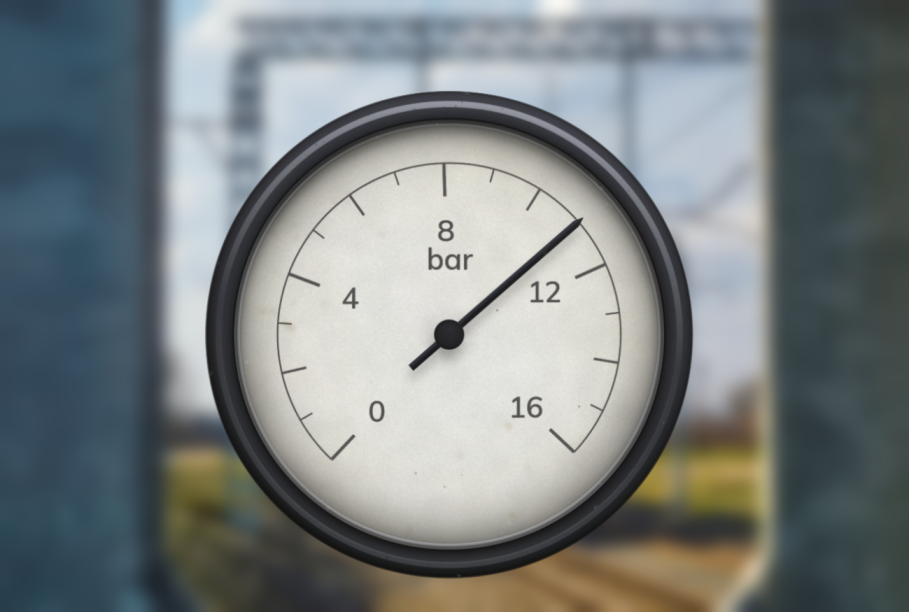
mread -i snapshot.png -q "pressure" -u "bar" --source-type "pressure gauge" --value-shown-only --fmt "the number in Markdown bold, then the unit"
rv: **11** bar
